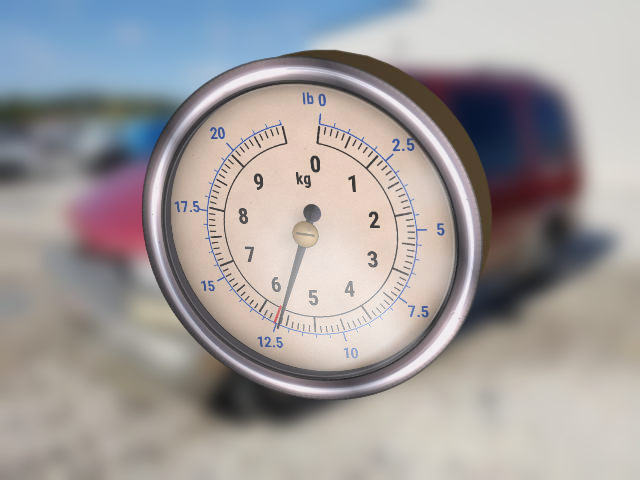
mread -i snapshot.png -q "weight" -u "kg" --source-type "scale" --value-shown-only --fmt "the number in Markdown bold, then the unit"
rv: **5.6** kg
